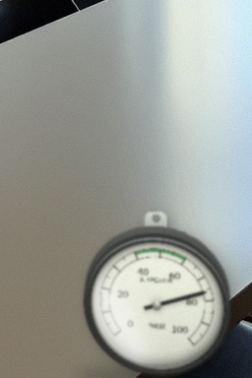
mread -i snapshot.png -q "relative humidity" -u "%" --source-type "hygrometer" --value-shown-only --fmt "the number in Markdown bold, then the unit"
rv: **75** %
